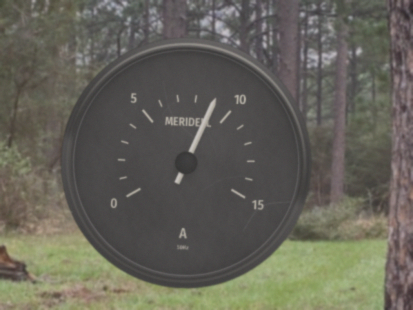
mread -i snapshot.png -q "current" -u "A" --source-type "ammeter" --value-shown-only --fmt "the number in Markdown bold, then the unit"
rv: **9** A
